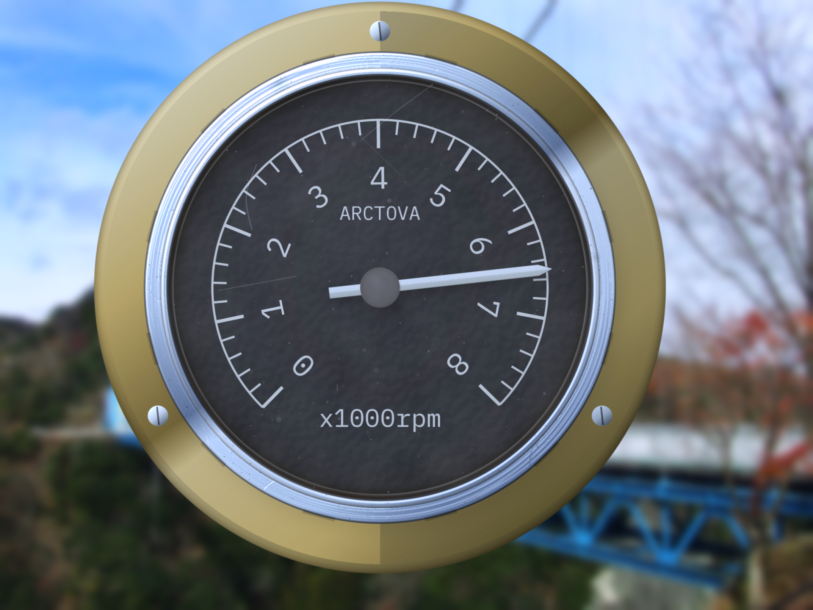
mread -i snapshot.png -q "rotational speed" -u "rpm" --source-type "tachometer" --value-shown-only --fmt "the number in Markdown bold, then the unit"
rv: **6500** rpm
